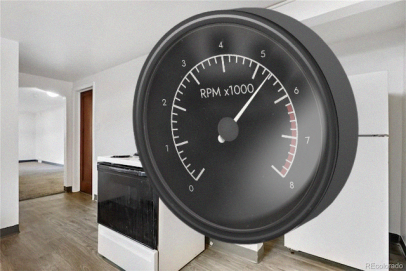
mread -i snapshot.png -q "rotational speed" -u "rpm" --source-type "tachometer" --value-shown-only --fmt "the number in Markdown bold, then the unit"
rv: **5400** rpm
